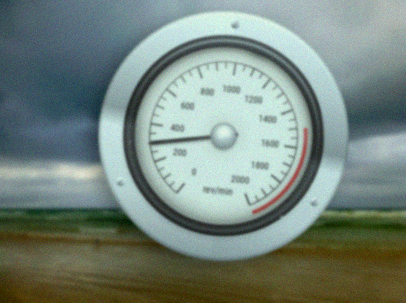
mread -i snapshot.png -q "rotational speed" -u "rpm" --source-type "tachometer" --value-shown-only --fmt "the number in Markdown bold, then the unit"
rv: **300** rpm
